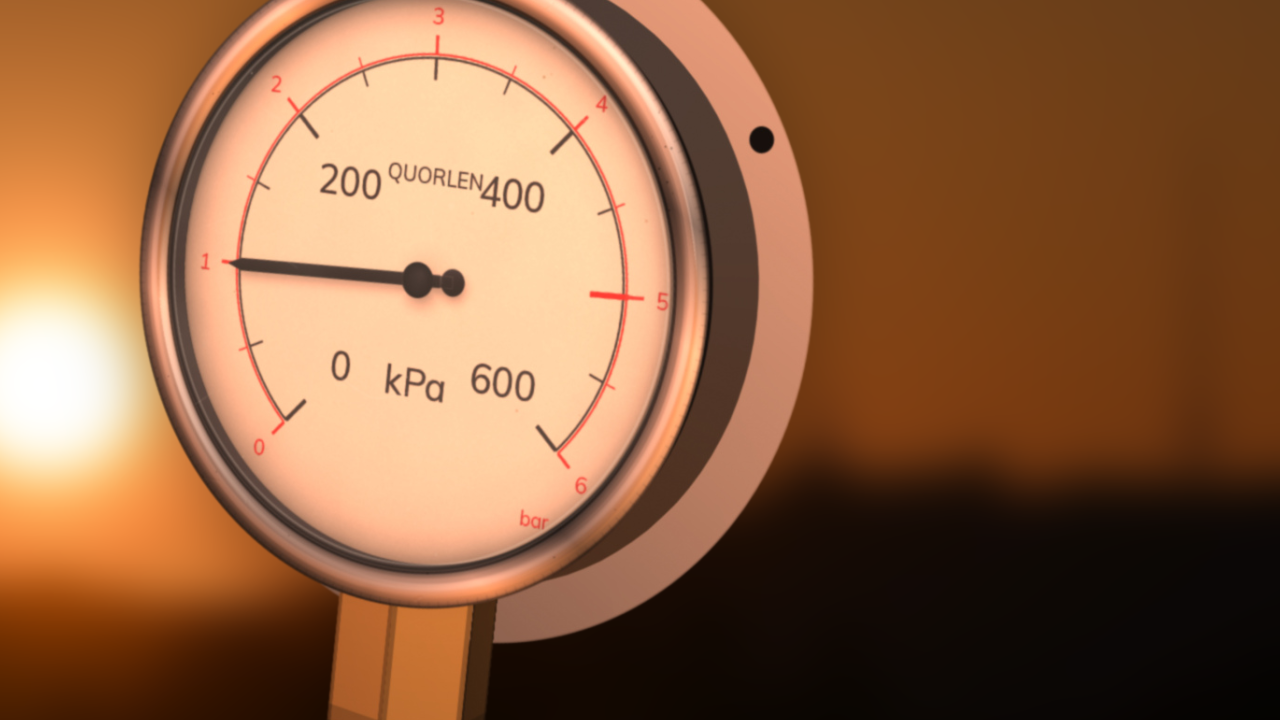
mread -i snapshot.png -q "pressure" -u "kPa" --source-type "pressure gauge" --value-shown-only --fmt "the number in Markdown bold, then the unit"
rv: **100** kPa
